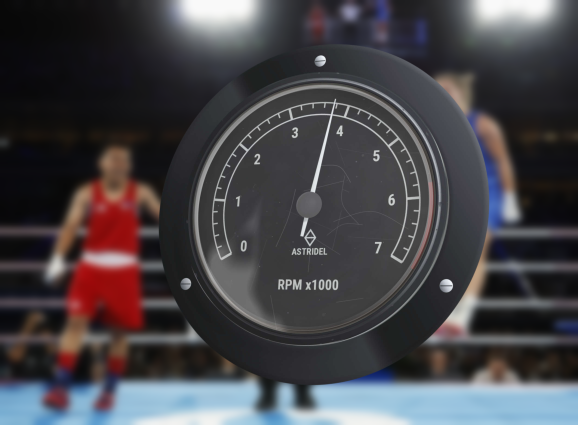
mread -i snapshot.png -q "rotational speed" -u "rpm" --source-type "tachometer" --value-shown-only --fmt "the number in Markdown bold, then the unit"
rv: **3800** rpm
